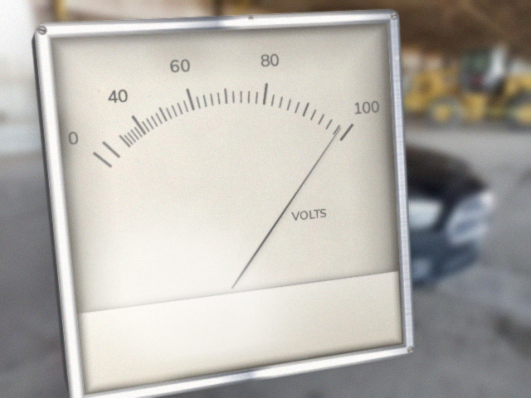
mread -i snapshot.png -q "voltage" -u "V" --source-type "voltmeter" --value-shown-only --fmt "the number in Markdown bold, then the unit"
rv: **98** V
